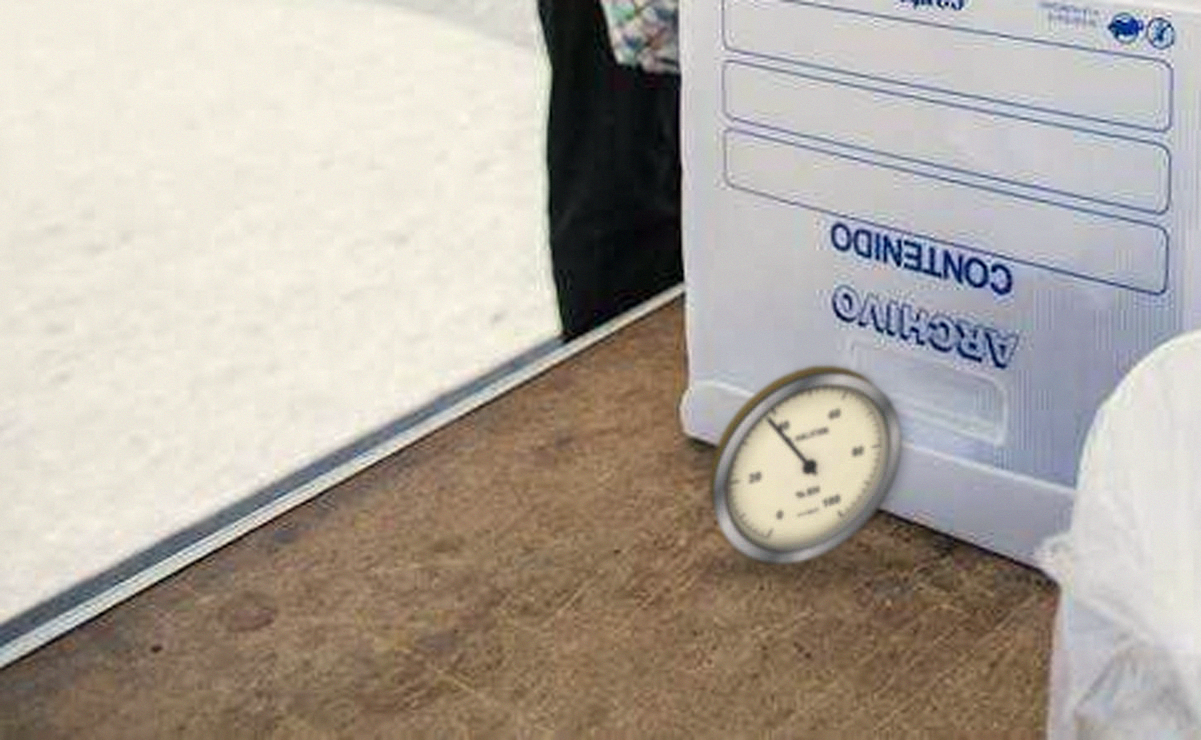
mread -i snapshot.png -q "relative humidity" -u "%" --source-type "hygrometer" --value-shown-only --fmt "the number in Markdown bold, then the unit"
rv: **38** %
